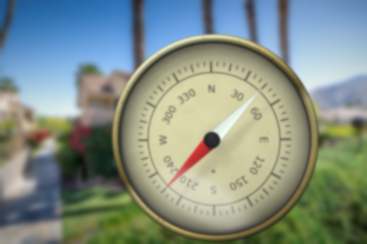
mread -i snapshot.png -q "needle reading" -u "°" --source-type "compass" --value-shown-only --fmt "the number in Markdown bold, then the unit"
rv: **225** °
